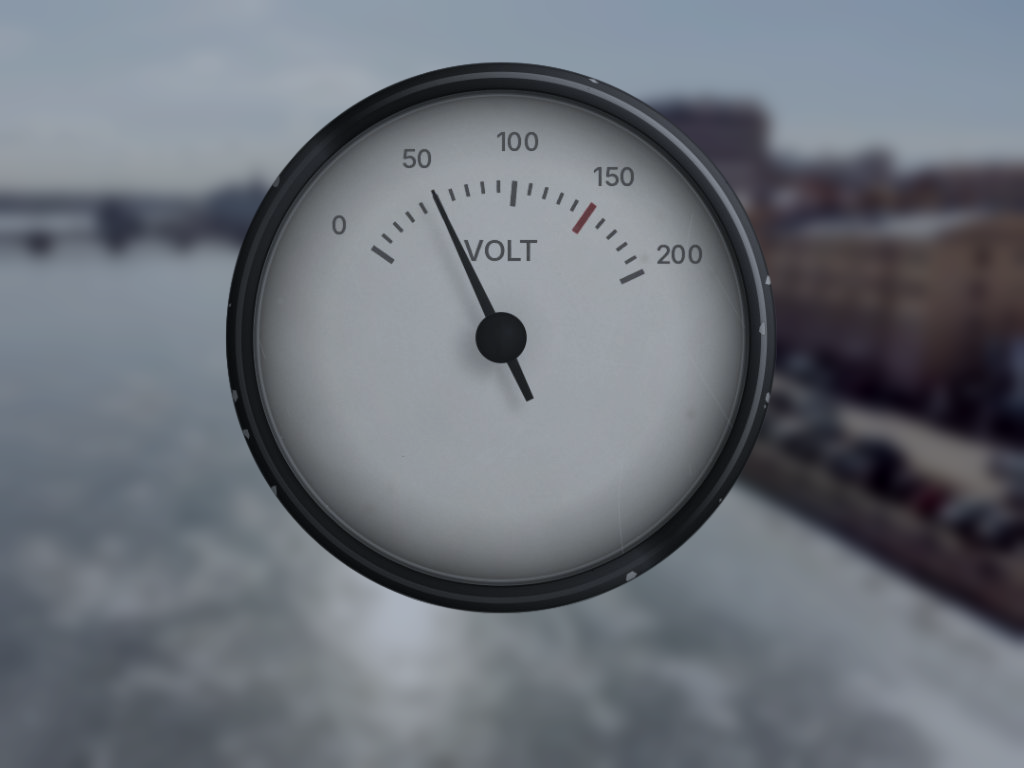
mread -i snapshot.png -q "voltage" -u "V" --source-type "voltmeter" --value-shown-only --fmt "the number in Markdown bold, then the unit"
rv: **50** V
